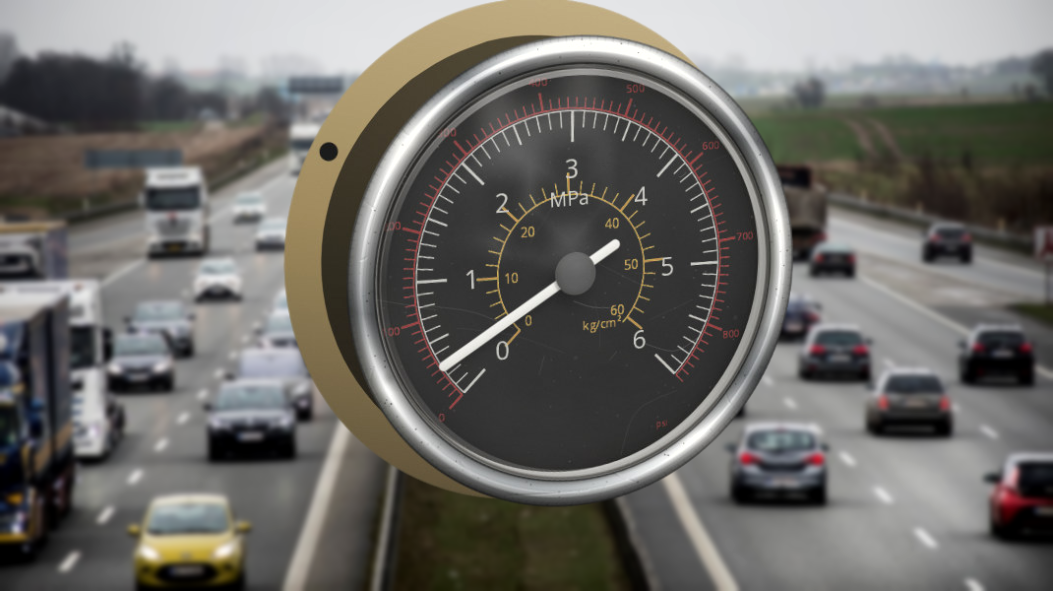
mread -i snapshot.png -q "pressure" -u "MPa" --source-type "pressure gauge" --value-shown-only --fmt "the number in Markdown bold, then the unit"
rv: **0.3** MPa
